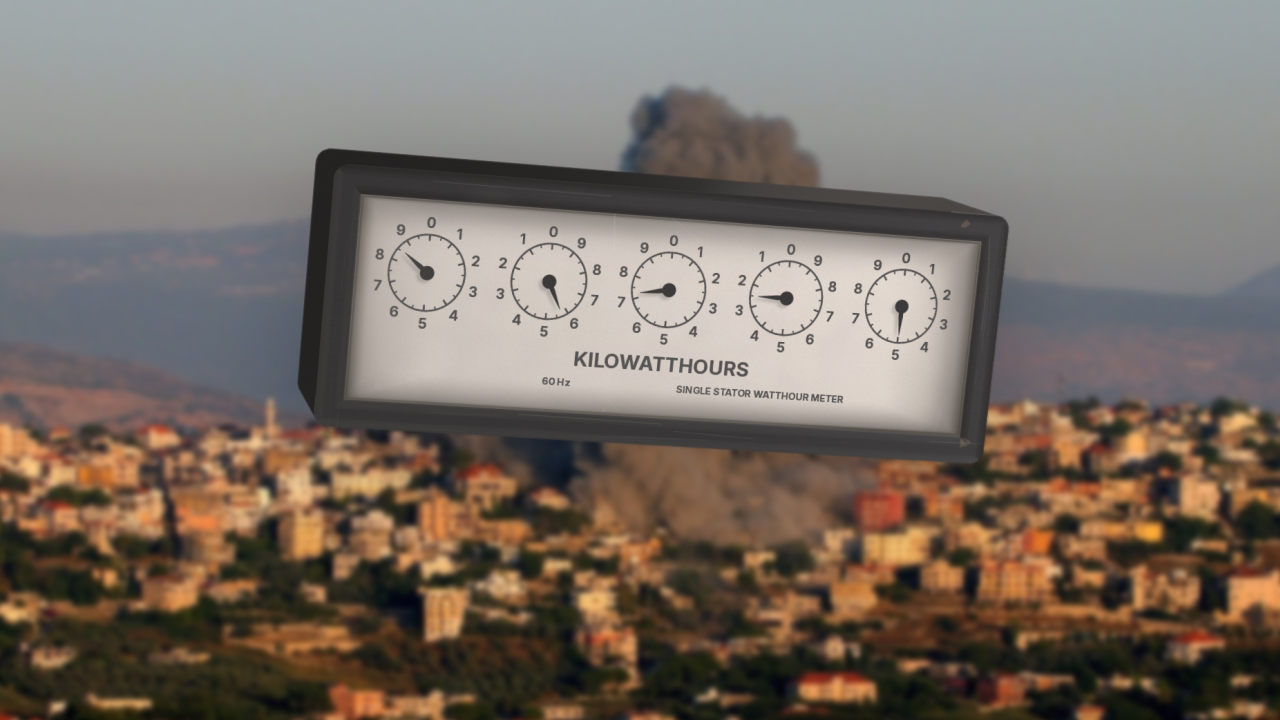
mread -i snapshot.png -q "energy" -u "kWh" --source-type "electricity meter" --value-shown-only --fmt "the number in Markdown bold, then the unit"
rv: **85725** kWh
